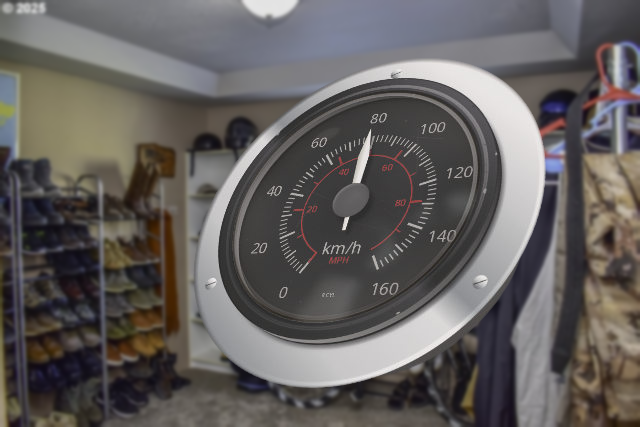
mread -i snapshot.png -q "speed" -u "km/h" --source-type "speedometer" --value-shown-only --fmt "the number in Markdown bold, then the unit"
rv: **80** km/h
